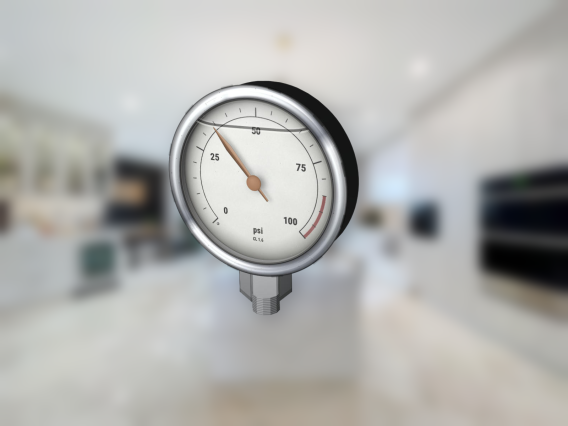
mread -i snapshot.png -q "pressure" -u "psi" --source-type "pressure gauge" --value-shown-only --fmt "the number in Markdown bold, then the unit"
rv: **35** psi
